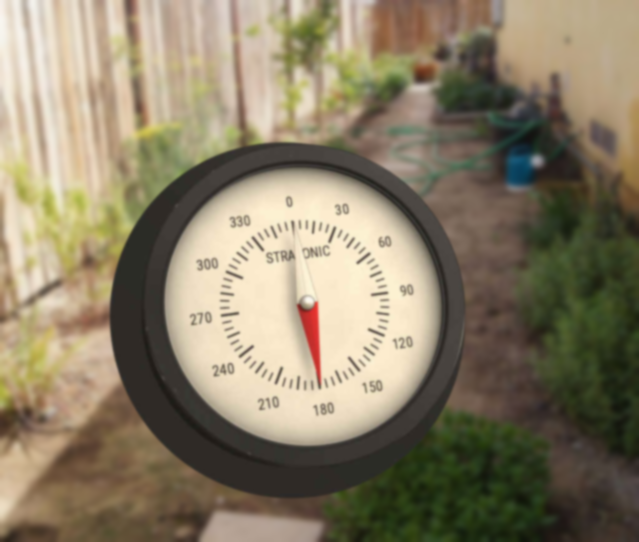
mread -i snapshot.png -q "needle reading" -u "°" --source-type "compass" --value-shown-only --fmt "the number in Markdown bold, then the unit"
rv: **180** °
